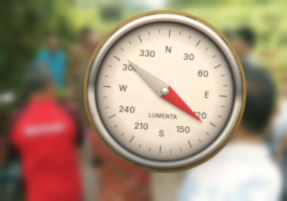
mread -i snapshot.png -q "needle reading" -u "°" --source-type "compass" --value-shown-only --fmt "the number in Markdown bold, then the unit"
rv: **125** °
